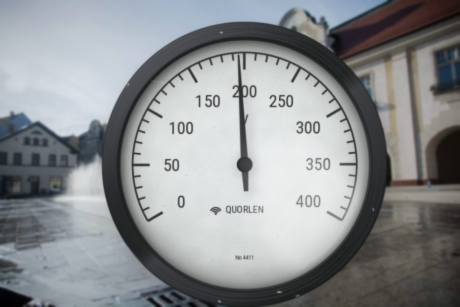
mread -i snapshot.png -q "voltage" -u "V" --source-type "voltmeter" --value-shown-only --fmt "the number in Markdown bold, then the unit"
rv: **195** V
